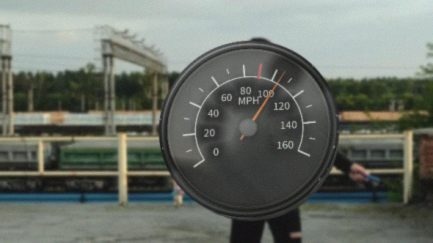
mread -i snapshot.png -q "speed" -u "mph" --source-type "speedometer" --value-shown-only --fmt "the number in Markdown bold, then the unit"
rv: **105** mph
